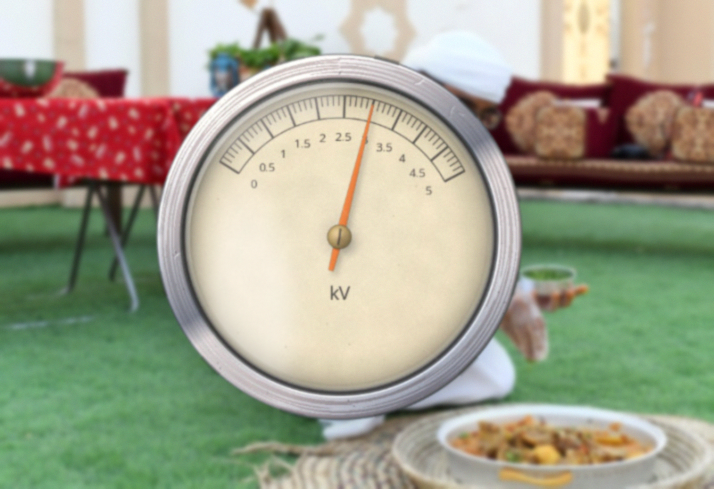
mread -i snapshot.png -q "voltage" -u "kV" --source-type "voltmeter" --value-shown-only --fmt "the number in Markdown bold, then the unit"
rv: **3** kV
